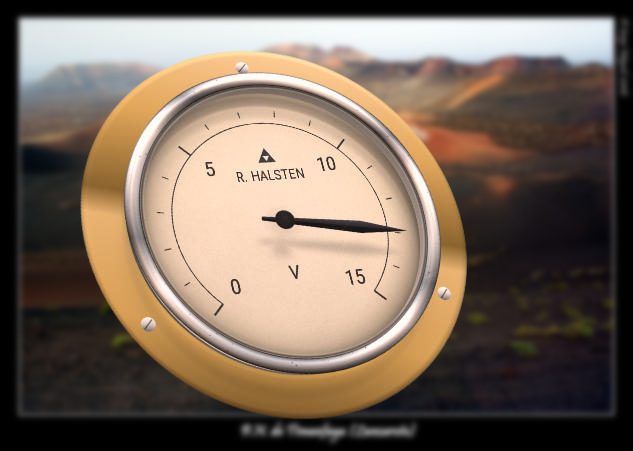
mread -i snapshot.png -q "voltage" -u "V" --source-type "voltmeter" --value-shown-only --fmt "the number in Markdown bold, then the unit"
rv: **13** V
